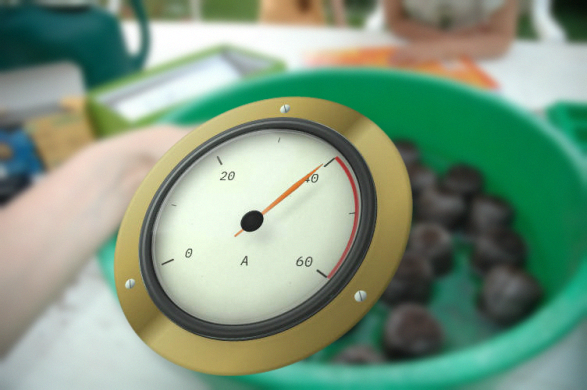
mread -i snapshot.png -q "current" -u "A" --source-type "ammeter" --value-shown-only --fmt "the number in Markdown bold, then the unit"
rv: **40** A
